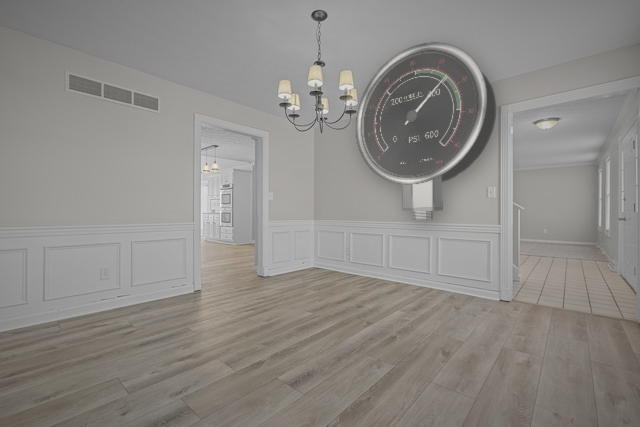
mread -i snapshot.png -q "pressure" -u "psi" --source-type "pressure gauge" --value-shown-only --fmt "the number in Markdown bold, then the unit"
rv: **400** psi
